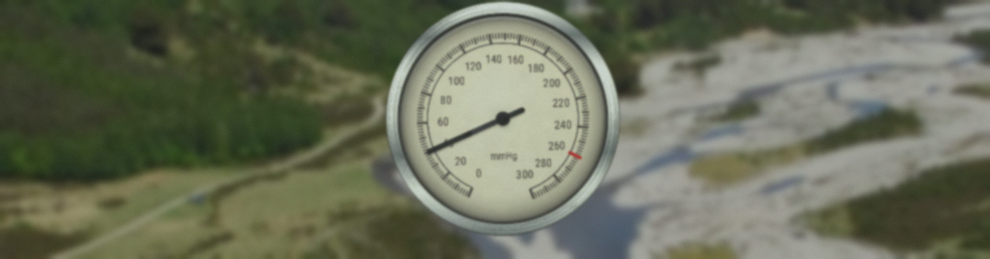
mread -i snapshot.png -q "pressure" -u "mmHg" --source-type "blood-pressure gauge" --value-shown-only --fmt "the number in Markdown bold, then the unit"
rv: **40** mmHg
